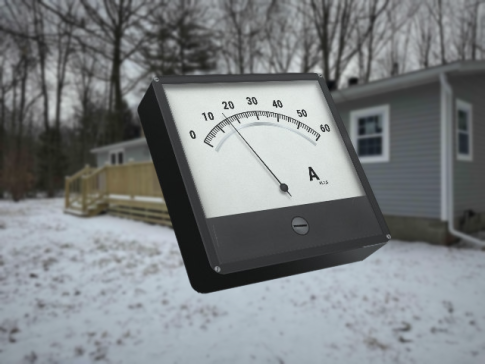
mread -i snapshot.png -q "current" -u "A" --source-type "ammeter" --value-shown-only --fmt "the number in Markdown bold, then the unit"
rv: **15** A
